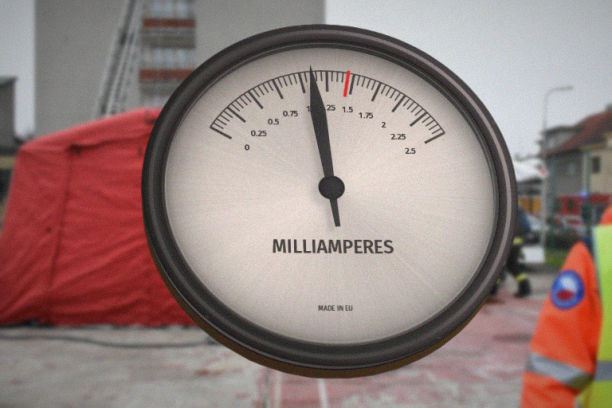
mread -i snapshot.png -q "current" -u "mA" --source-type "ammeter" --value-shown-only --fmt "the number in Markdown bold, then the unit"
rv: **1.1** mA
